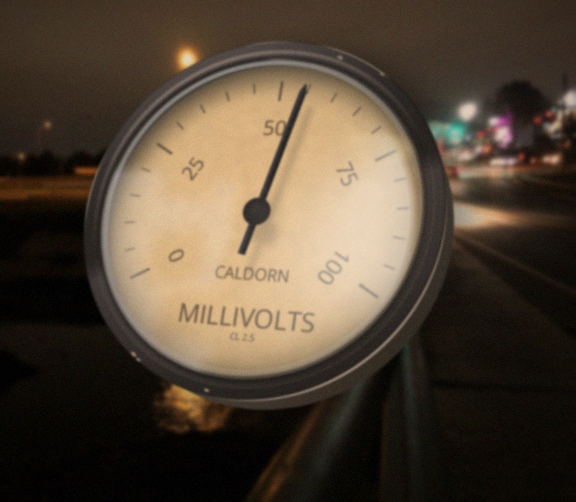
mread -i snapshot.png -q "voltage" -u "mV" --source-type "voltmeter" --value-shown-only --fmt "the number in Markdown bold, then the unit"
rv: **55** mV
